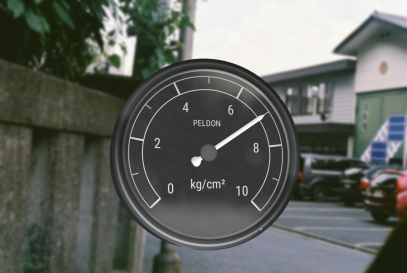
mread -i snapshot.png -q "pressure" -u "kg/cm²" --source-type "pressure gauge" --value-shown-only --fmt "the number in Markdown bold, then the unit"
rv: **7** kg/cm²
